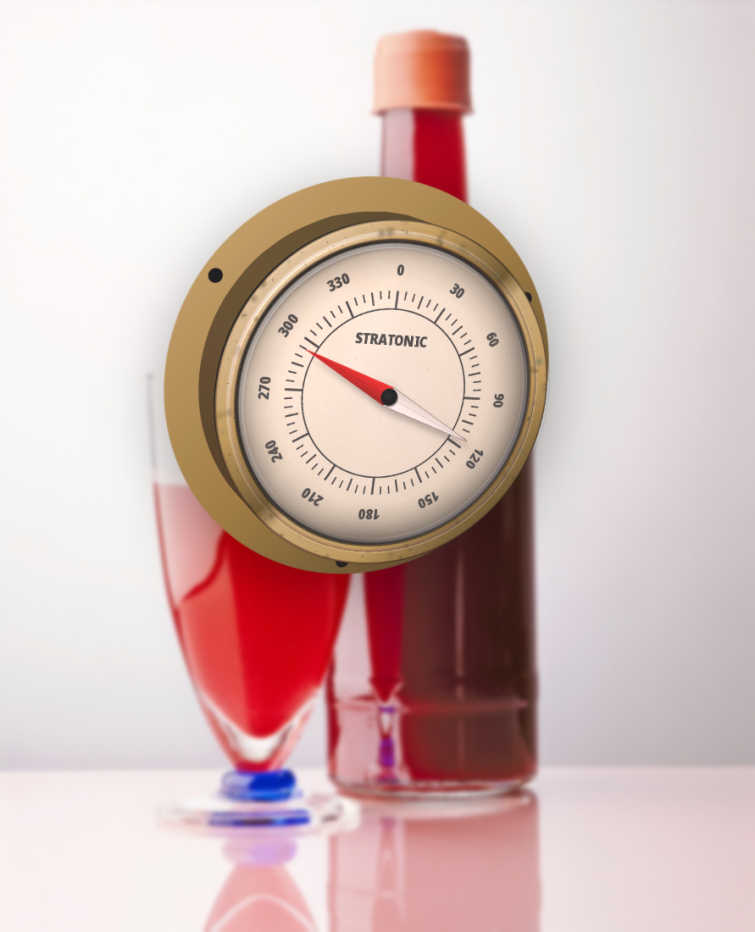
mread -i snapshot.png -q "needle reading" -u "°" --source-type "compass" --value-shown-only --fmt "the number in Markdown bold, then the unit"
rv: **295** °
